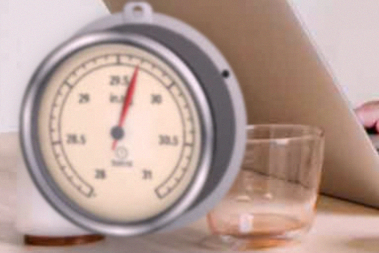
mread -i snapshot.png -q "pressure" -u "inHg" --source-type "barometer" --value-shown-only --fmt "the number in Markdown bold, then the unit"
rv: **29.7** inHg
